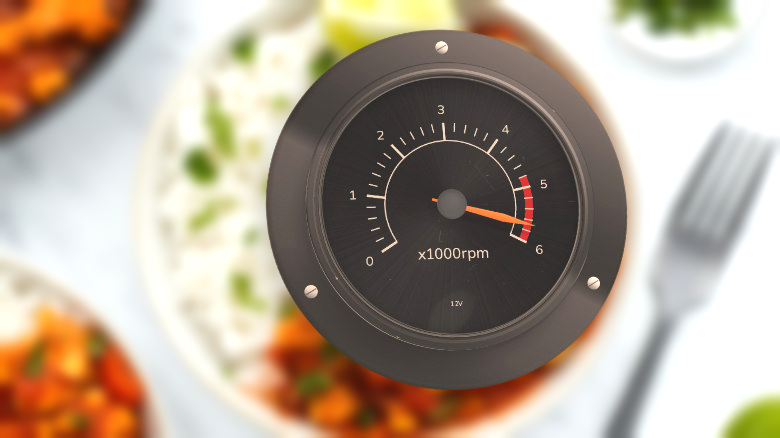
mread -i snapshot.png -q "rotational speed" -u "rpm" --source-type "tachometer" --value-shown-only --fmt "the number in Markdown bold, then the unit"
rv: **5700** rpm
